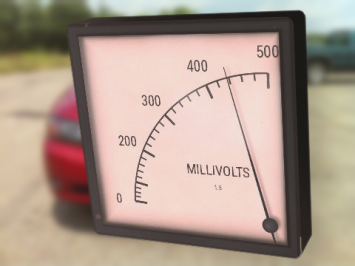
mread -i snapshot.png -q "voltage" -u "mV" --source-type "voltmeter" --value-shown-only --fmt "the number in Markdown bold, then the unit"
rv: **440** mV
